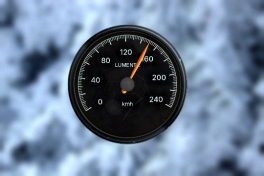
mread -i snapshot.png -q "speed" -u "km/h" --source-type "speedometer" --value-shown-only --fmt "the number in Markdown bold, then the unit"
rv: **150** km/h
